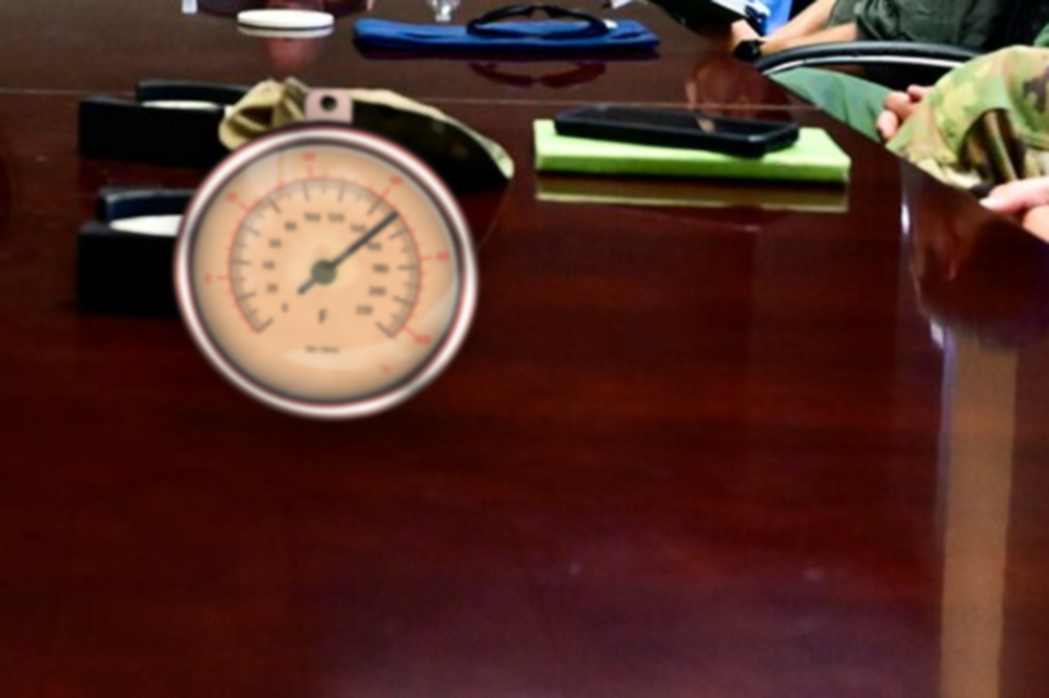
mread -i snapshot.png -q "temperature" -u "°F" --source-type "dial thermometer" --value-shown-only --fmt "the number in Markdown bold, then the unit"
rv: **150** °F
